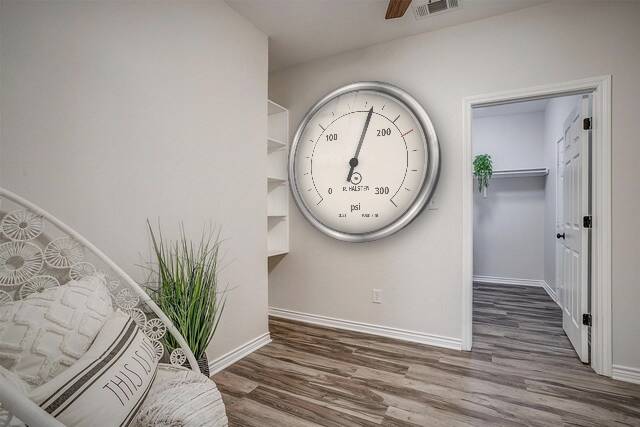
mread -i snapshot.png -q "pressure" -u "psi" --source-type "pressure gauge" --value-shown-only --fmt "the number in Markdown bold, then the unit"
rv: **170** psi
